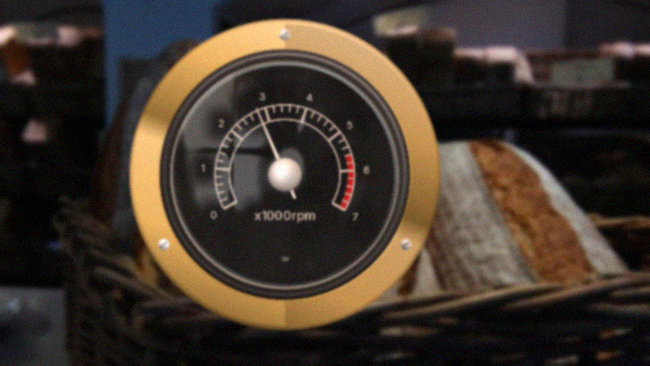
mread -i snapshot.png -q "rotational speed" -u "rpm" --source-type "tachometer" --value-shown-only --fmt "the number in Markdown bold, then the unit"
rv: **2800** rpm
